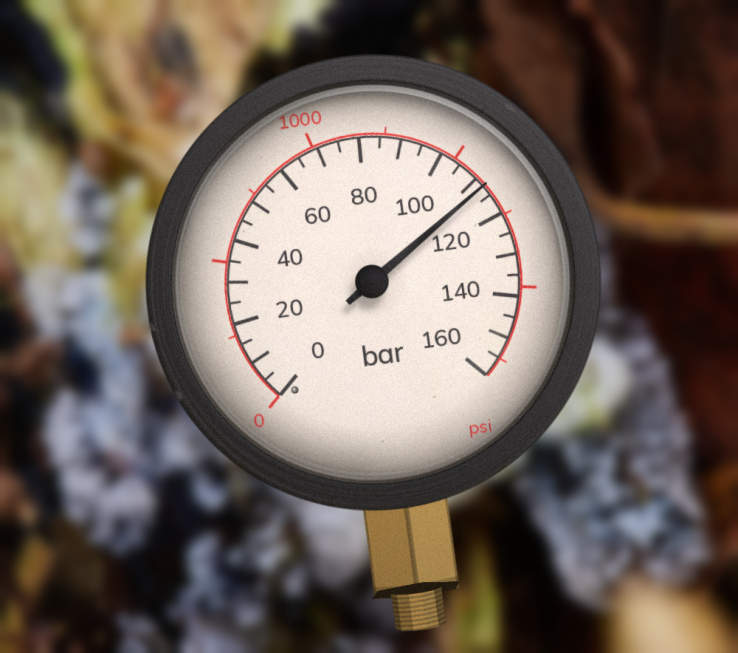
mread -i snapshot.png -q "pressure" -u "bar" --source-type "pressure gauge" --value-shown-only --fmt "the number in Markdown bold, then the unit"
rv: **112.5** bar
